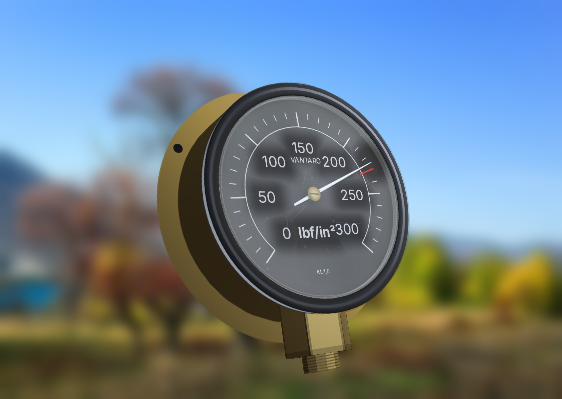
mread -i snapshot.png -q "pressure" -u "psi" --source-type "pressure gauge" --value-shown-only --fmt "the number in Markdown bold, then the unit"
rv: **225** psi
